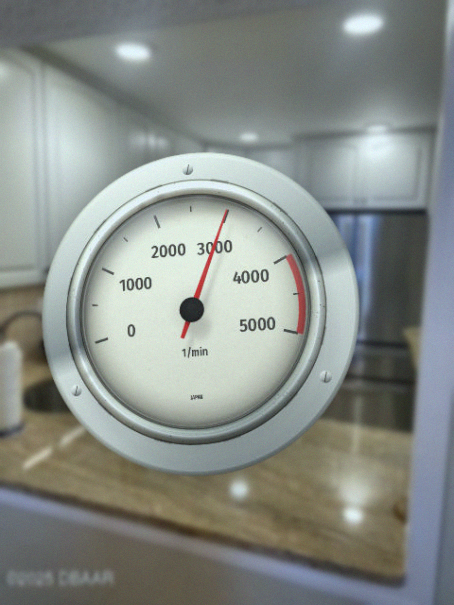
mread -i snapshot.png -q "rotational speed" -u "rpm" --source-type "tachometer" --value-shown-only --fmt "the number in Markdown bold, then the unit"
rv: **3000** rpm
